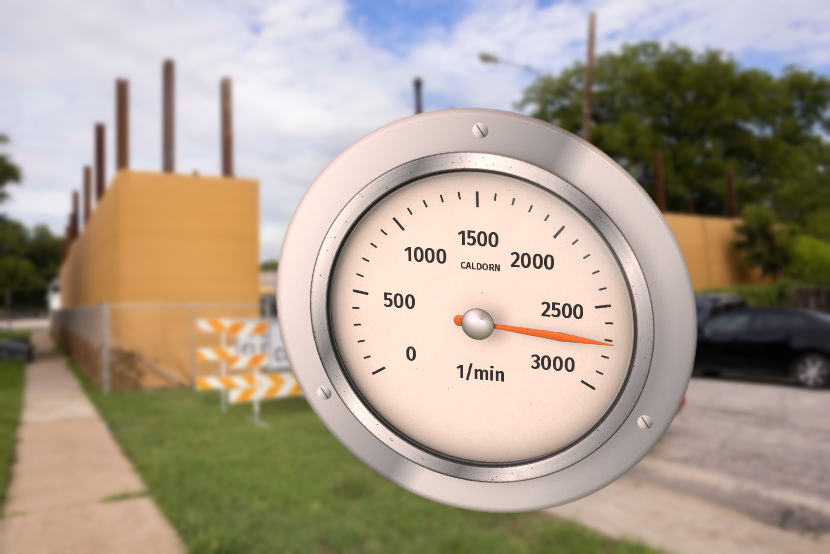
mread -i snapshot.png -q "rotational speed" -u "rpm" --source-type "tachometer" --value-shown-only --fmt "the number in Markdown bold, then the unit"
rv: **2700** rpm
